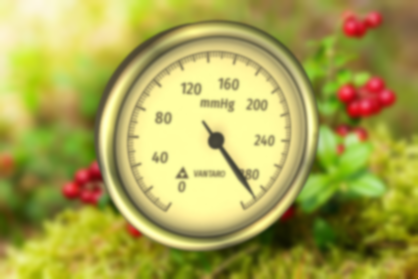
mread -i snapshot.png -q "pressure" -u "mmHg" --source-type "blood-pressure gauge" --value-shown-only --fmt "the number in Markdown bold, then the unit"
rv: **290** mmHg
